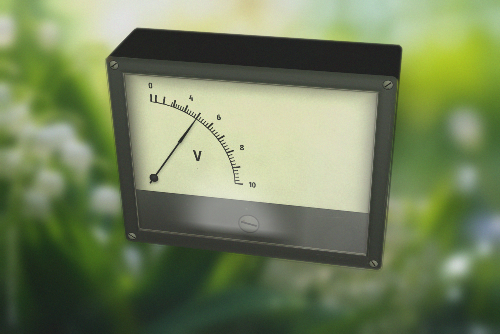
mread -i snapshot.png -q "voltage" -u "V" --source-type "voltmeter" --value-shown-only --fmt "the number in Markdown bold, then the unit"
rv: **5** V
